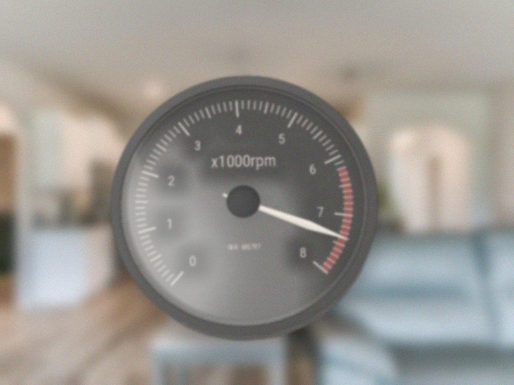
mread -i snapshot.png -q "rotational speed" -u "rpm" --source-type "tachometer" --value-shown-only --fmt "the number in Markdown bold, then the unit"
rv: **7400** rpm
